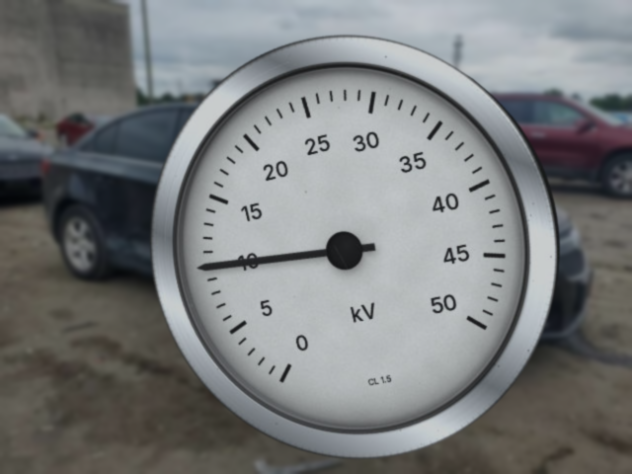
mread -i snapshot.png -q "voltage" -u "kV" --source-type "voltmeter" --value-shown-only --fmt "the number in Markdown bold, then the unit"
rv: **10** kV
